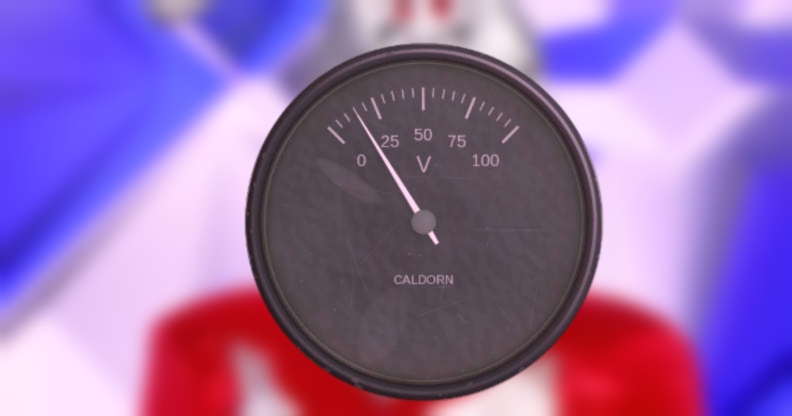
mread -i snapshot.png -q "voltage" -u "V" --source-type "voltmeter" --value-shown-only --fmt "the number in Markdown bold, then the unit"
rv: **15** V
